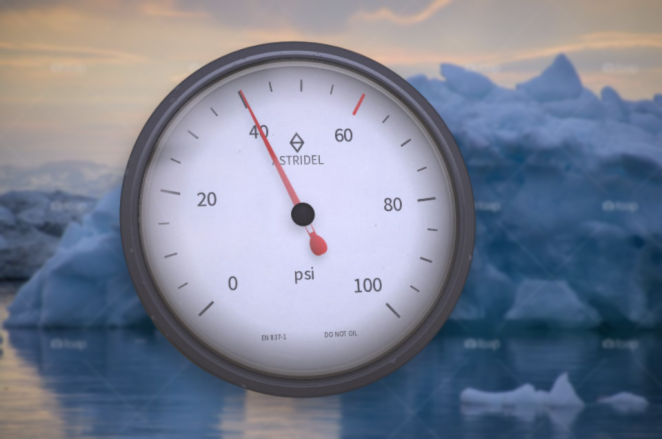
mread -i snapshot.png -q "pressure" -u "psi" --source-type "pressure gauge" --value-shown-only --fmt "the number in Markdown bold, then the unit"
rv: **40** psi
